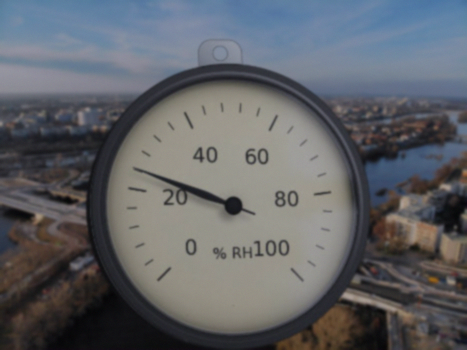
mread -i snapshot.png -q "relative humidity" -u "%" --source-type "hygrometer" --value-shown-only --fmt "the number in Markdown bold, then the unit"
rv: **24** %
